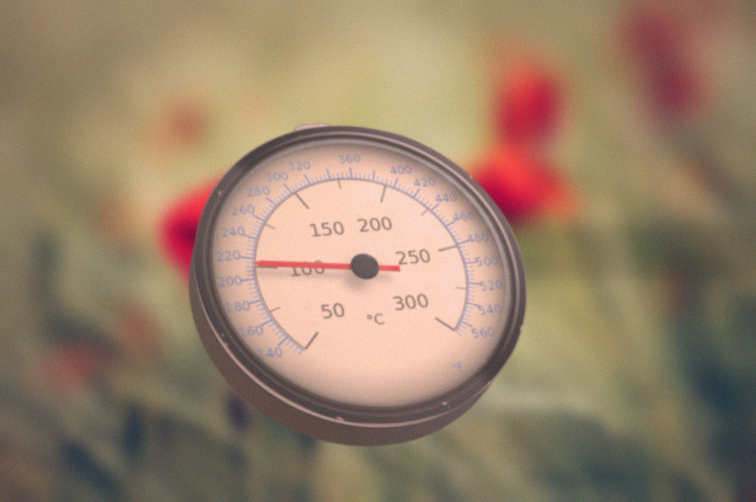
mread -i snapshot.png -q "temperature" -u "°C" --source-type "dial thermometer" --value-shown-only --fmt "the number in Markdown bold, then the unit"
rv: **100** °C
